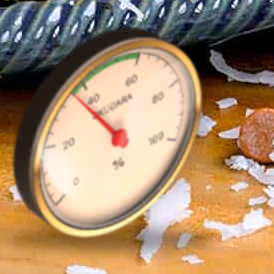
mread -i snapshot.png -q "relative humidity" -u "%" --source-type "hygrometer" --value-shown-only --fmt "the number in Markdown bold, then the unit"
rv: **36** %
